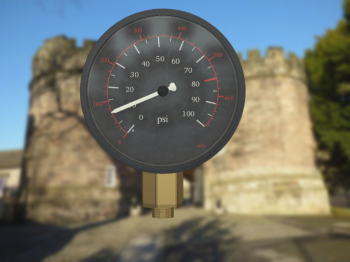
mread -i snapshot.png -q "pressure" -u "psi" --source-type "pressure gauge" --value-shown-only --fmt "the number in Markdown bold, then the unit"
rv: **10** psi
